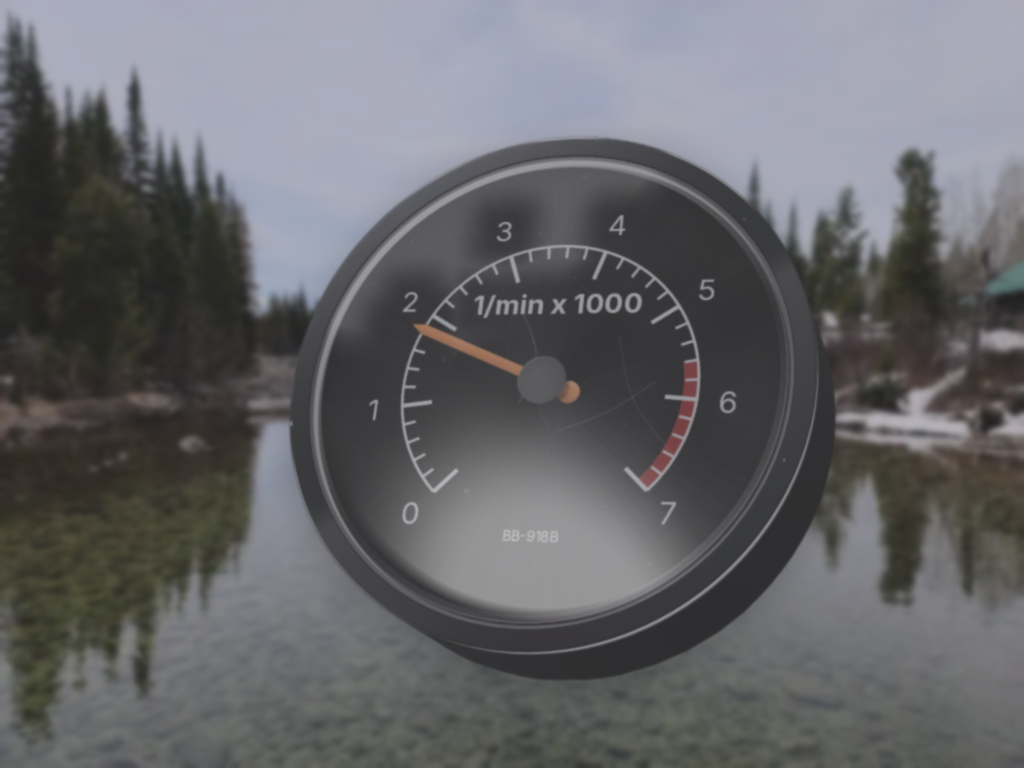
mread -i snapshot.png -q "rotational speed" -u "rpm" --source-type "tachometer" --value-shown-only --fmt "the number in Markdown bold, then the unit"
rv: **1800** rpm
